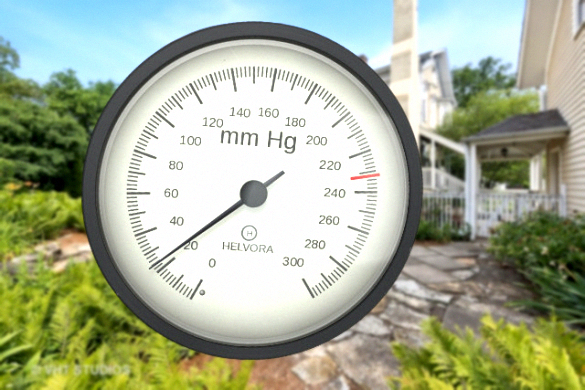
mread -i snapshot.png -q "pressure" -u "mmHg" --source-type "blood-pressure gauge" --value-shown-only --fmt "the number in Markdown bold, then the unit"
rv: **24** mmHg
